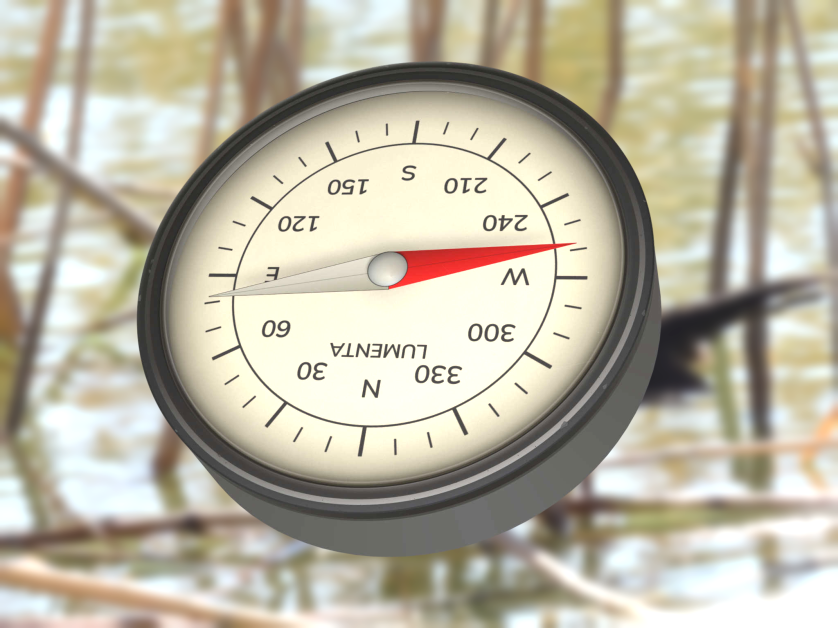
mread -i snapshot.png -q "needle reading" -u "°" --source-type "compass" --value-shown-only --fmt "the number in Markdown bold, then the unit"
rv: **260** °
